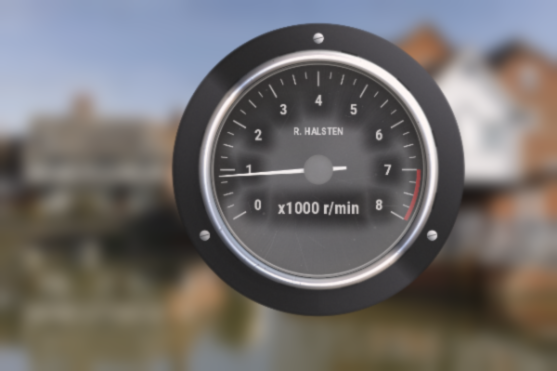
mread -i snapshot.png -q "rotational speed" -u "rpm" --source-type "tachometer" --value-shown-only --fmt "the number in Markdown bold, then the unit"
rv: **875** rpm
